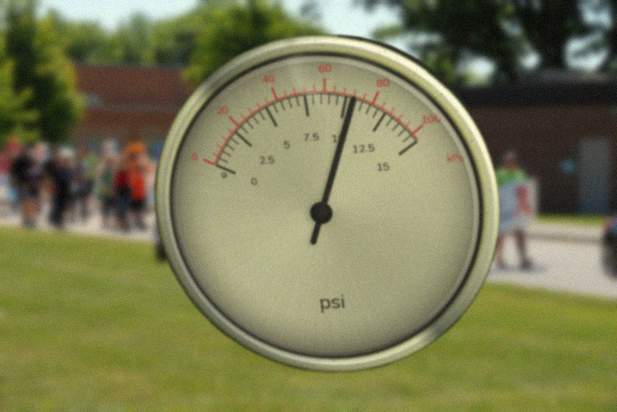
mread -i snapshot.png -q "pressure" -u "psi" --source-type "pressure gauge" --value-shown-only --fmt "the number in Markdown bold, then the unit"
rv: **10.5** psi
